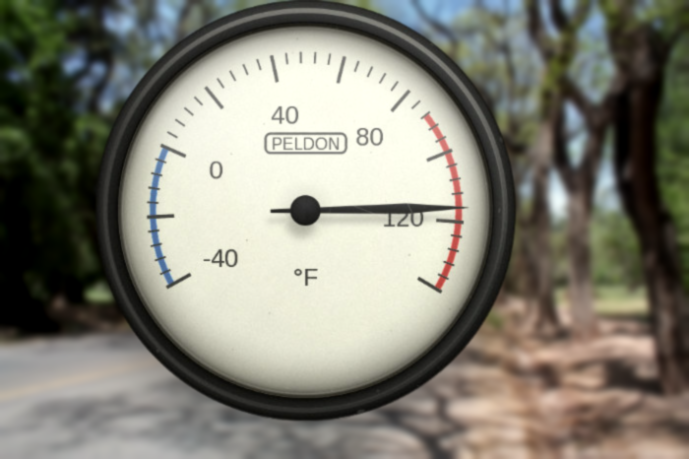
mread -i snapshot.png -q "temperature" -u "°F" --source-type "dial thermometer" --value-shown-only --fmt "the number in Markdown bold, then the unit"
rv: **116** °F
